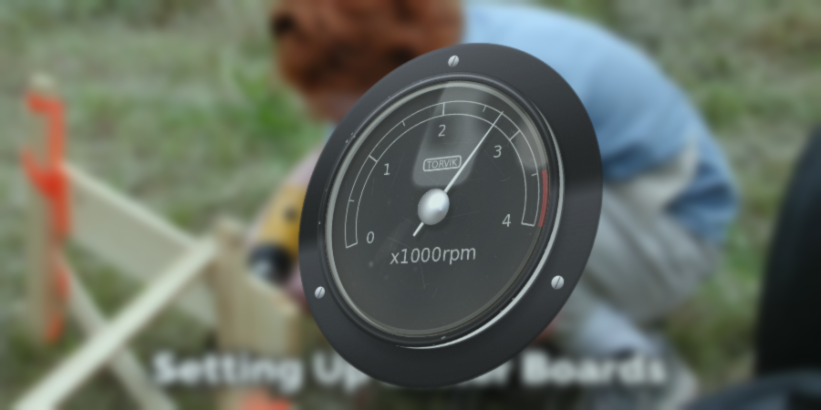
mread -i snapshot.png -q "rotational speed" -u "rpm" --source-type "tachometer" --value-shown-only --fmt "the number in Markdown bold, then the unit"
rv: **2750** rpm
